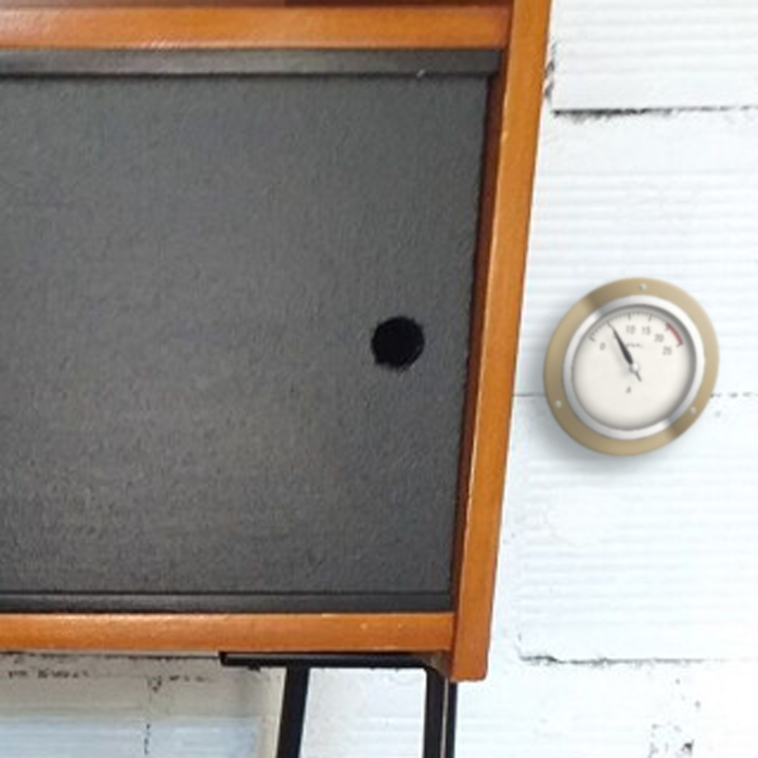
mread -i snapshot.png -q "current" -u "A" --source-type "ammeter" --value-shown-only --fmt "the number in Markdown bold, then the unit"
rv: **5** A
